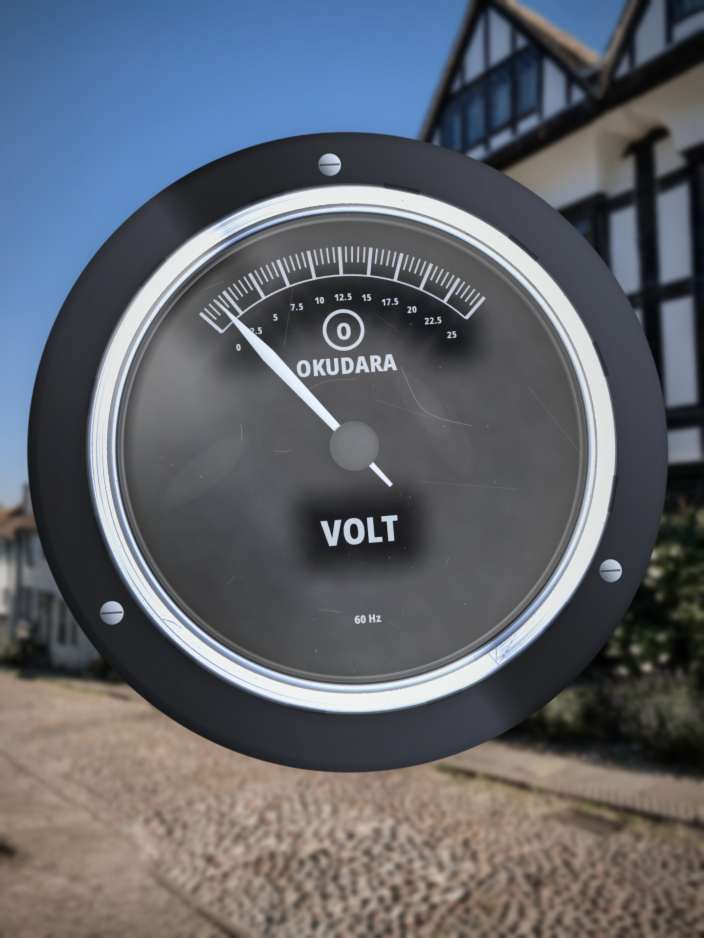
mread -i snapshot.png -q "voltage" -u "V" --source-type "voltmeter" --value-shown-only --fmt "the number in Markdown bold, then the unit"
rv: **1.5** V
